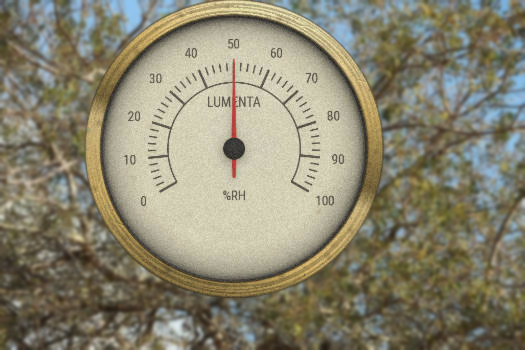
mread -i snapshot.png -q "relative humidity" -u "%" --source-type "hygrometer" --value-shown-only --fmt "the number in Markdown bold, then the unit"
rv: **50** %
